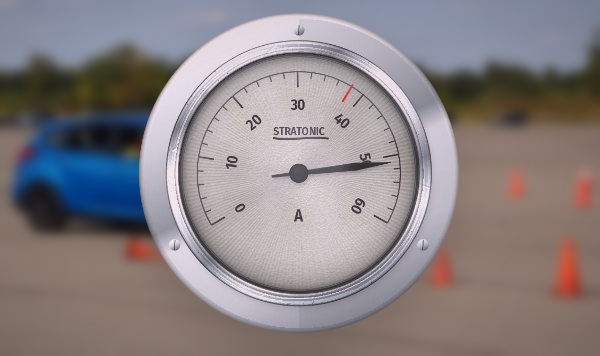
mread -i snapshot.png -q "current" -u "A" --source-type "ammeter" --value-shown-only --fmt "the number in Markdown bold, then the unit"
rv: **51** A
